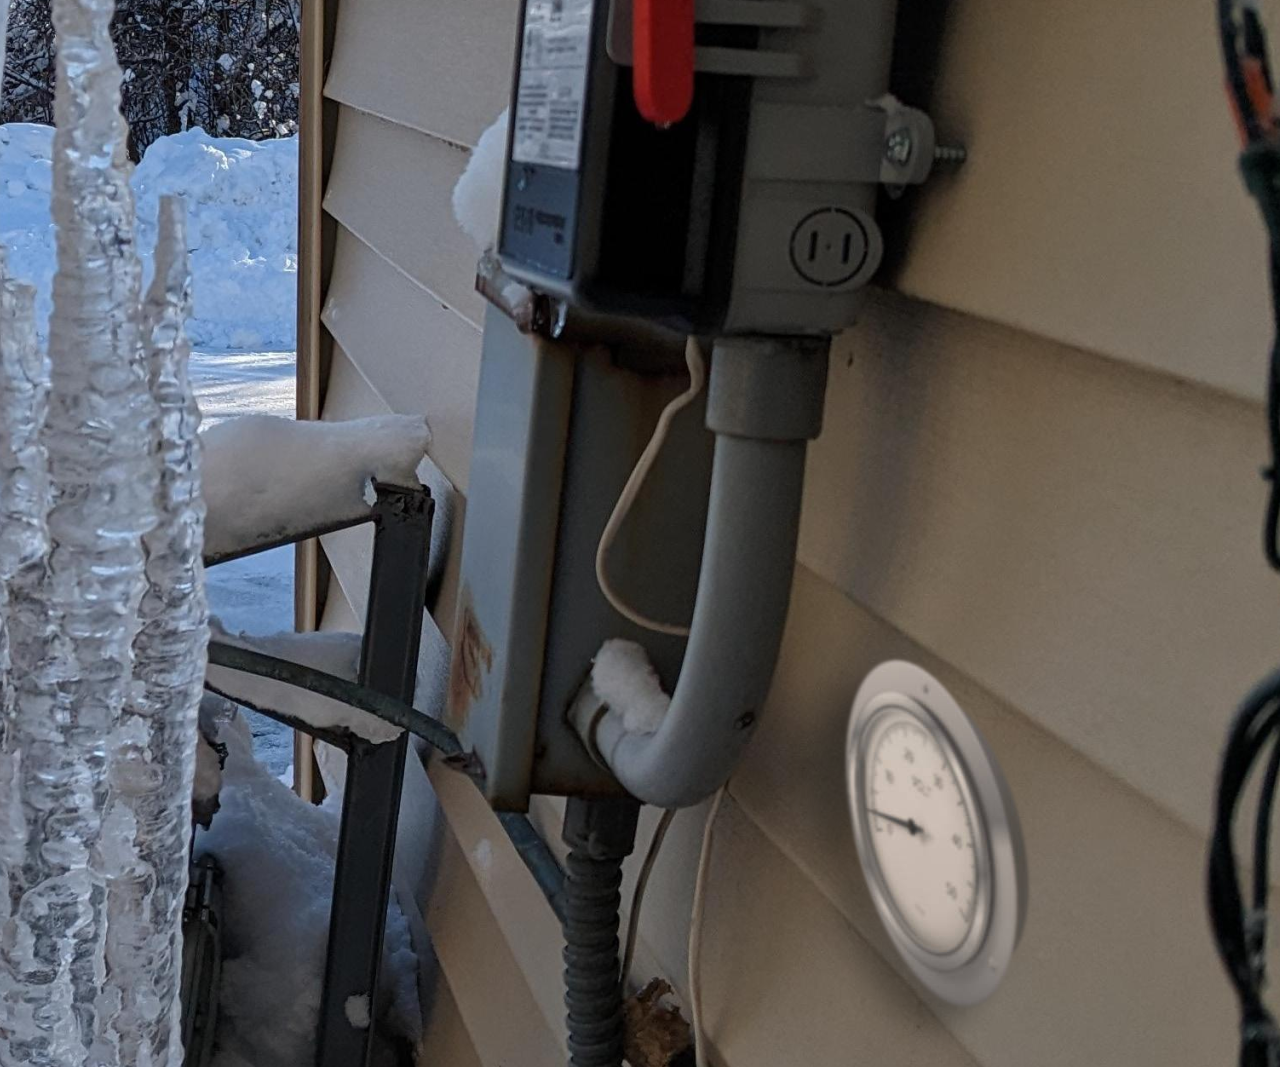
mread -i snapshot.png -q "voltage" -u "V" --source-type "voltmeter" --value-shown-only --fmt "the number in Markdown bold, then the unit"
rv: **2.5** V
